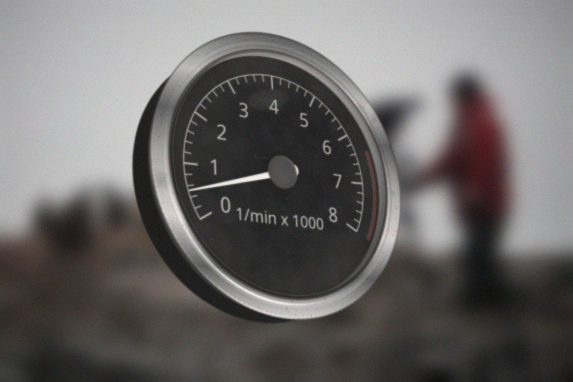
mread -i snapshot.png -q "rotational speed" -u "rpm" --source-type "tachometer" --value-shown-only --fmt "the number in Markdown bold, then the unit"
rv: **500** rpm
